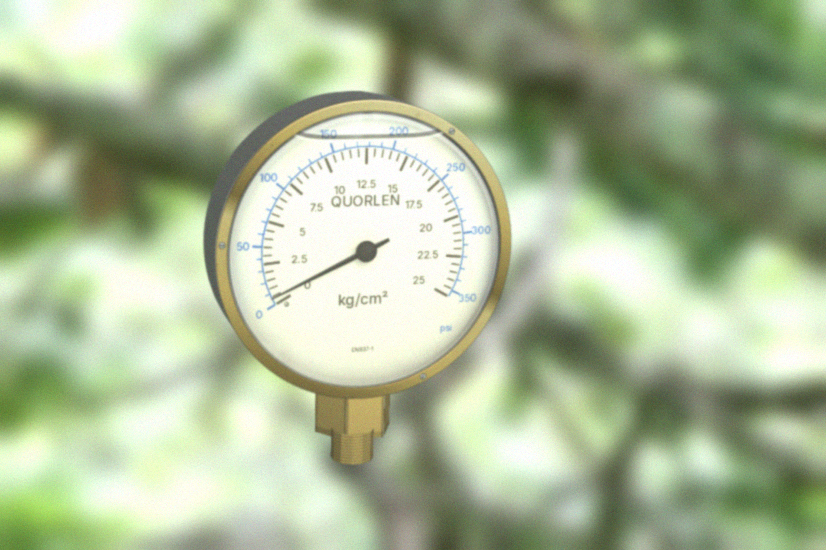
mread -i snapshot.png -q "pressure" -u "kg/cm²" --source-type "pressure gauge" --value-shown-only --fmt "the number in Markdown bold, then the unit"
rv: **0.5** kg/cm²
